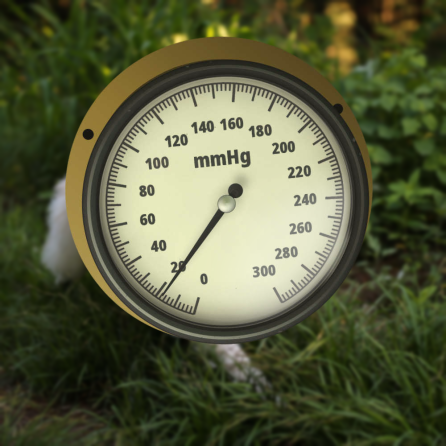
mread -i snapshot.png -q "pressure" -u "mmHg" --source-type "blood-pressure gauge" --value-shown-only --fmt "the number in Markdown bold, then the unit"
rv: **18** mmHg
